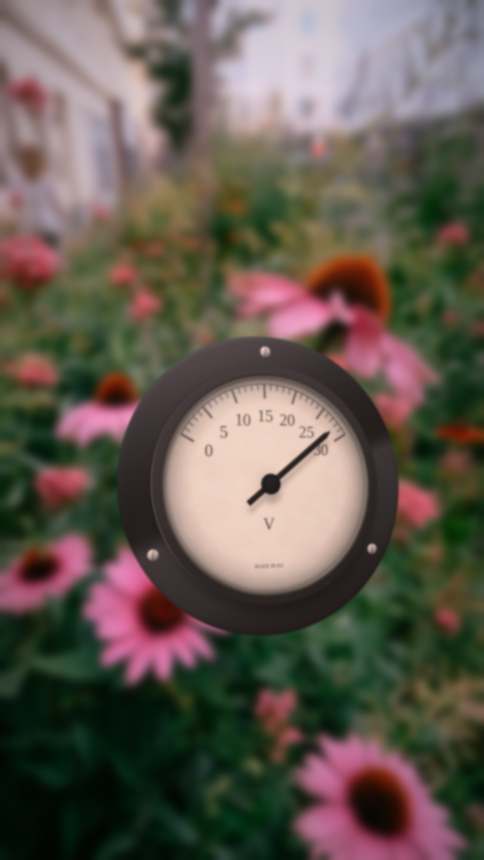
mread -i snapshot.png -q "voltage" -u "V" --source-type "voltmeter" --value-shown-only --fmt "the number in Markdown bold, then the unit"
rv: **28** V
